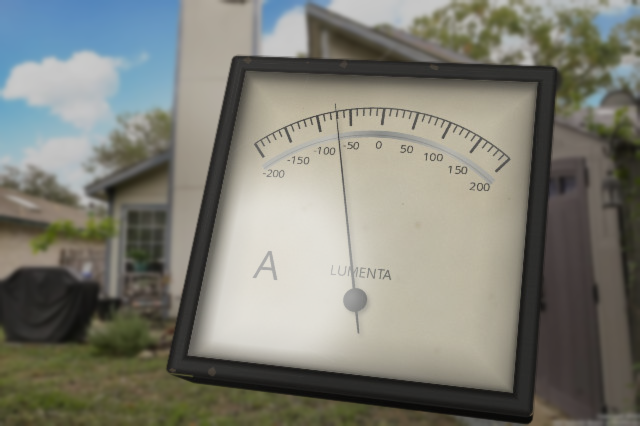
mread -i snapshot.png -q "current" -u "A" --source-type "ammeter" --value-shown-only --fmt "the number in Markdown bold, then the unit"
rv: **-70** A
